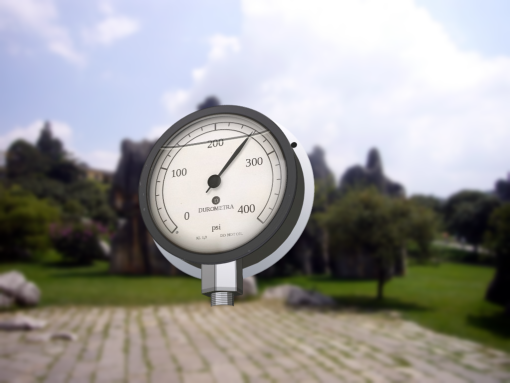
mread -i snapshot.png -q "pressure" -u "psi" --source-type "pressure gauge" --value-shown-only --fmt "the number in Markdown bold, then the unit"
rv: **260** psi
